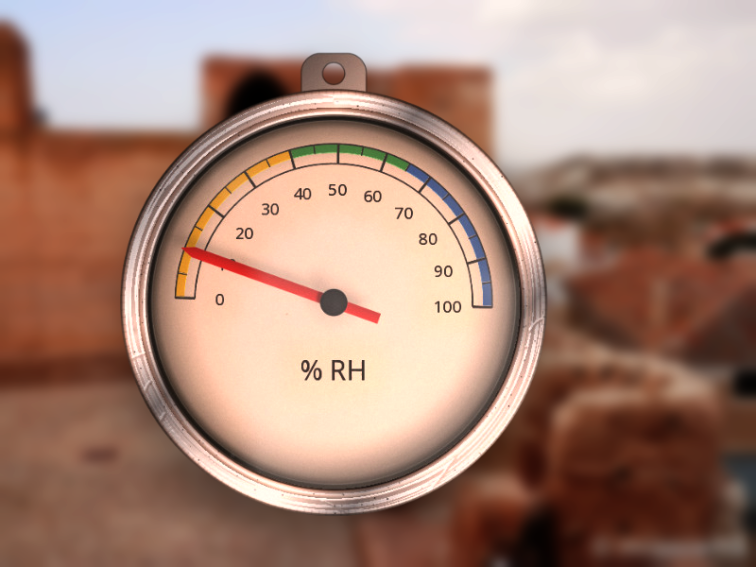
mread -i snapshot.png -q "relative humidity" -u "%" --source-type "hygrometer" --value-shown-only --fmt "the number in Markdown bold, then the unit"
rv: **10** %
